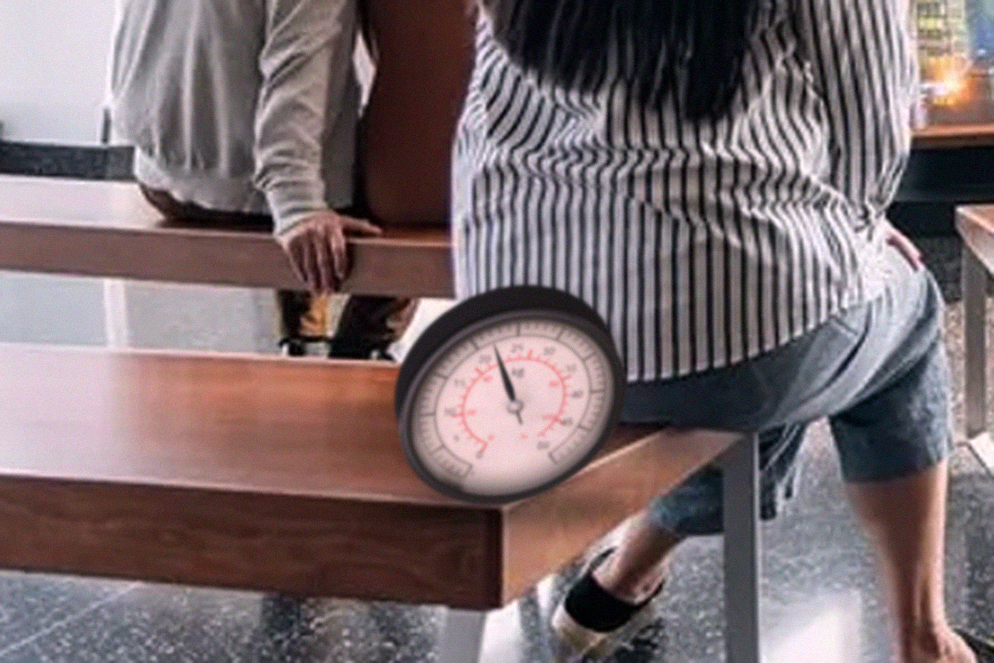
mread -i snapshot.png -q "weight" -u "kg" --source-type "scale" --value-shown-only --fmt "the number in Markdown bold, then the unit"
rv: **22** kg
